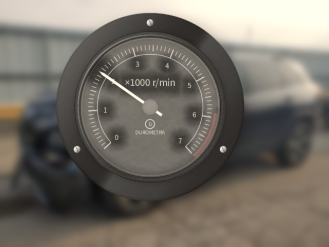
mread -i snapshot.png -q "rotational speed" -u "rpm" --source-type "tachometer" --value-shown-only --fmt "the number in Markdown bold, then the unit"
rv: **2000** rpm
